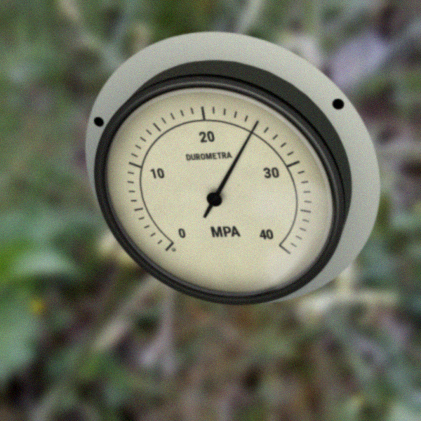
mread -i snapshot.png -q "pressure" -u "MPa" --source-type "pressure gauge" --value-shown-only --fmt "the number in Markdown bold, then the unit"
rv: **25** MPa
